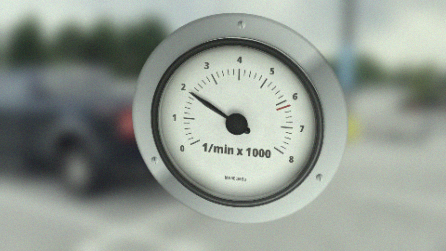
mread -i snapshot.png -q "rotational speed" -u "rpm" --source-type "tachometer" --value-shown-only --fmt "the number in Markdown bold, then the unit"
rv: **2000** rpm
